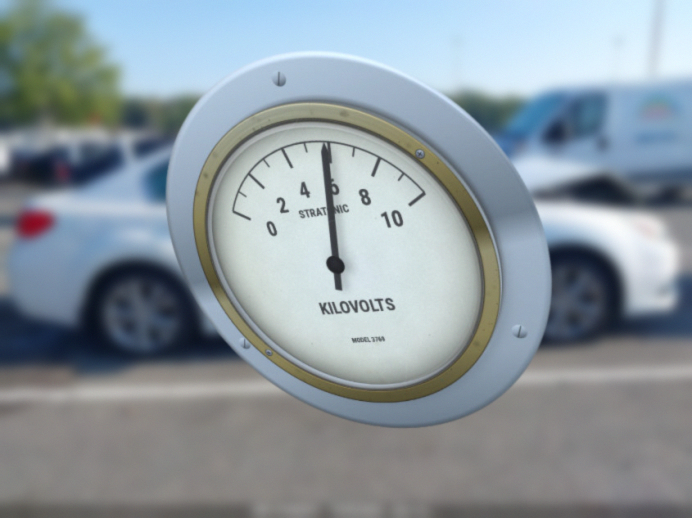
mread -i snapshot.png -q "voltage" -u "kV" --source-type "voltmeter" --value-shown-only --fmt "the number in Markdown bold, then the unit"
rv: **6** kV
